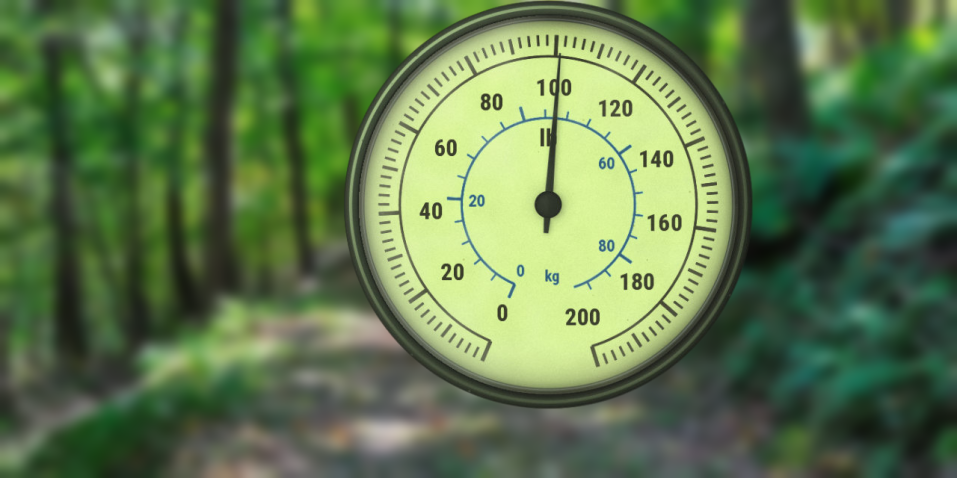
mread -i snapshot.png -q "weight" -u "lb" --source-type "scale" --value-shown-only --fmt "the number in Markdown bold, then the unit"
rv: **101** lb
